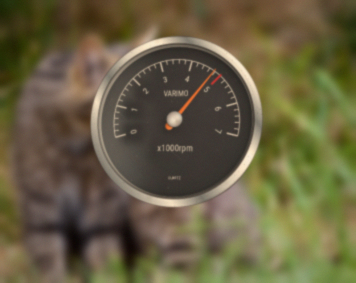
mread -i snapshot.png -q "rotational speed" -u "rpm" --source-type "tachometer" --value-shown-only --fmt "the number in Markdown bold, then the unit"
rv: **4800** rpm
